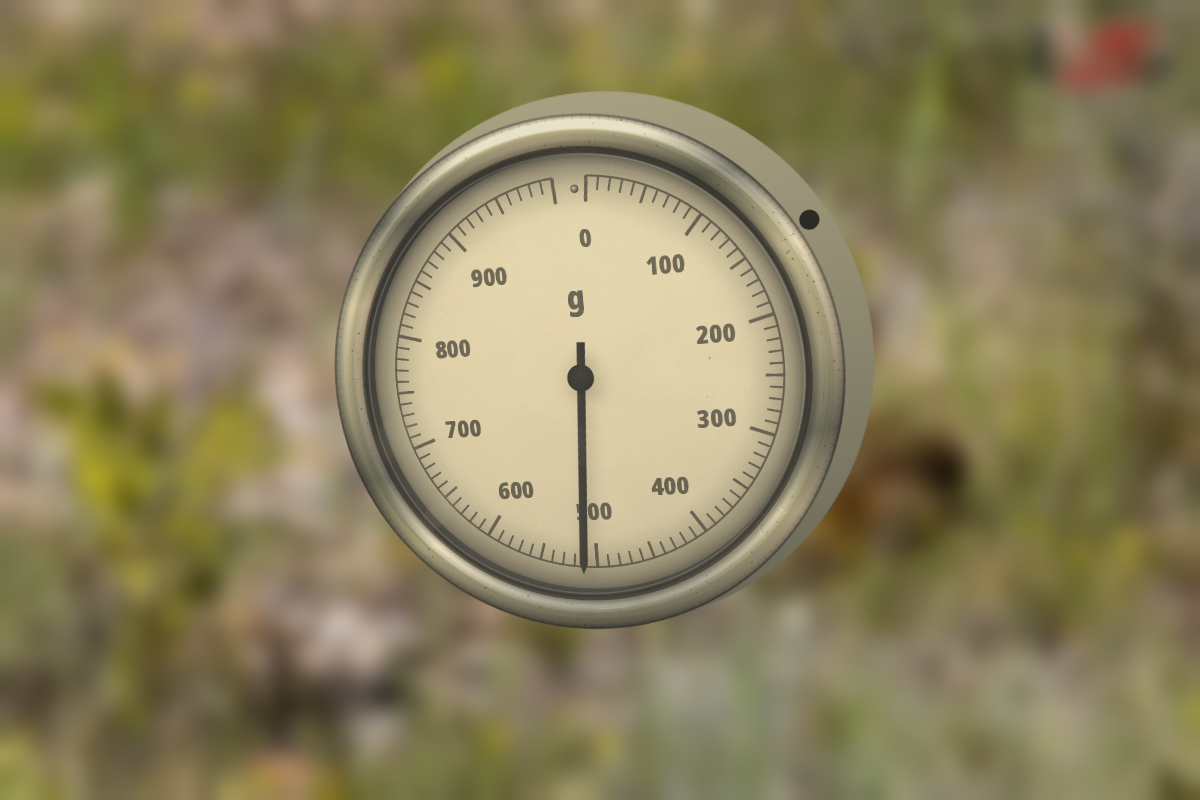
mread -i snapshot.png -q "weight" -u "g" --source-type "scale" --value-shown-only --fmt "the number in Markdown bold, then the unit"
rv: **510** g
